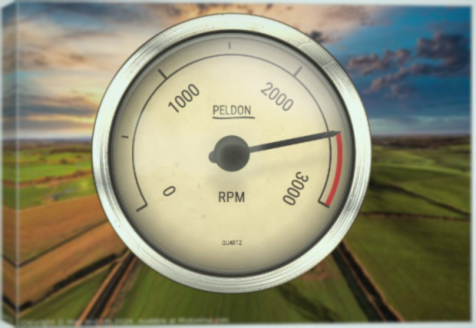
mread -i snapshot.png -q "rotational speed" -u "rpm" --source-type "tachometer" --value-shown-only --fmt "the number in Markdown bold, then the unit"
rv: **2500** rpm
